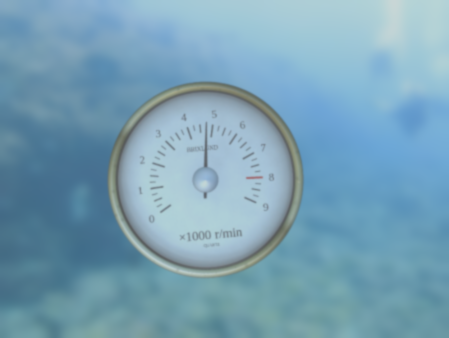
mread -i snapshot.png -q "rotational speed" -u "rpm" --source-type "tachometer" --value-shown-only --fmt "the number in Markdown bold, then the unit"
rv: **4750** rpm
